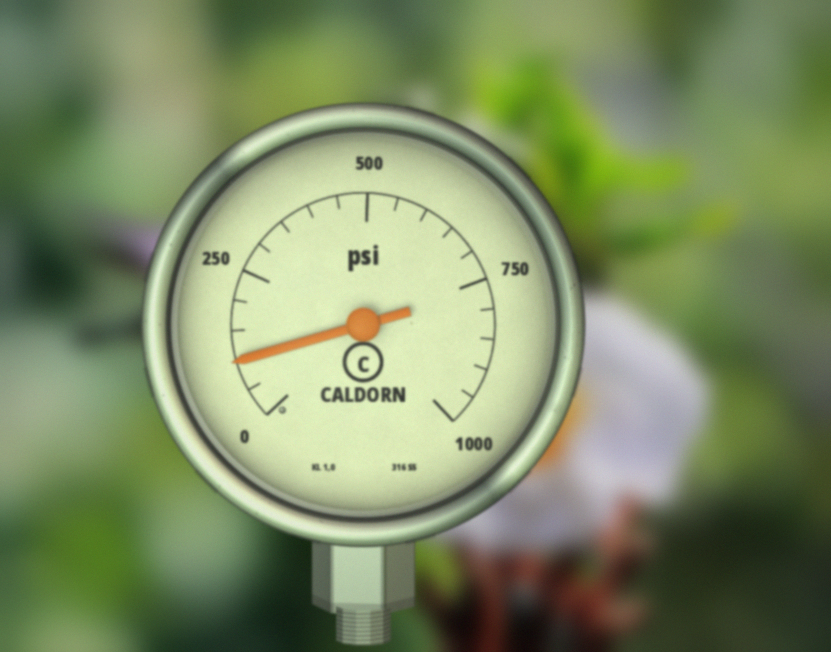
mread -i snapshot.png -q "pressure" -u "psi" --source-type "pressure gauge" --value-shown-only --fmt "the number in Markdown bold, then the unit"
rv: **100** psi
